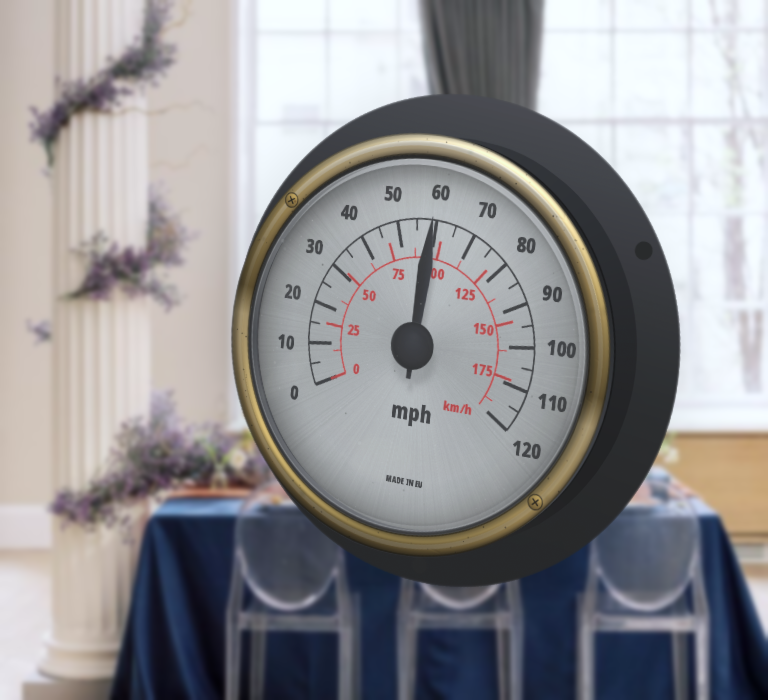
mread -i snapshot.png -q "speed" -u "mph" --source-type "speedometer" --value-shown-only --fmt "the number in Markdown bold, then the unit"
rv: **60** mph
